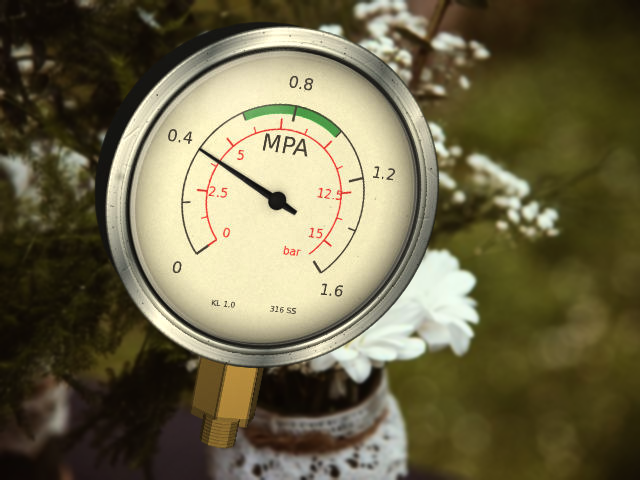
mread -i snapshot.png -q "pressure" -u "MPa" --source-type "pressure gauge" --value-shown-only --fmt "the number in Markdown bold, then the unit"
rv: **0.4** MPa
